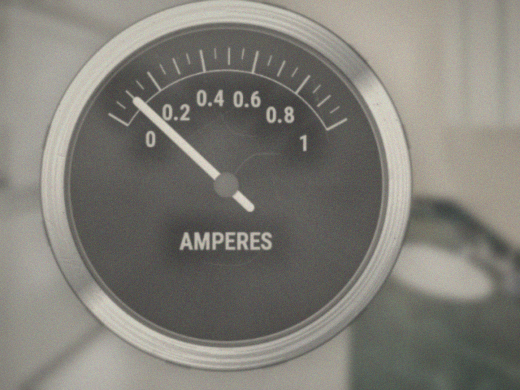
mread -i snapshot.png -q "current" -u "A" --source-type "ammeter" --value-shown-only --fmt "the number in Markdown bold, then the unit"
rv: **0.1** A
